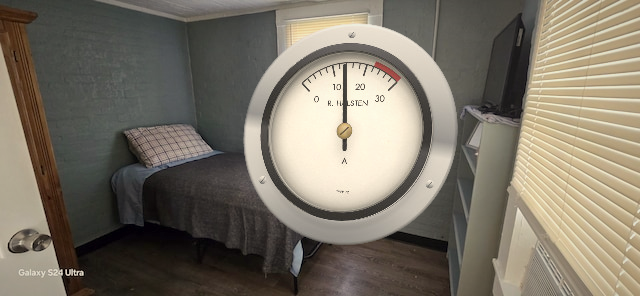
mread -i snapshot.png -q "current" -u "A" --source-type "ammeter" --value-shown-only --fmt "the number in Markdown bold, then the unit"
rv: **14** A
